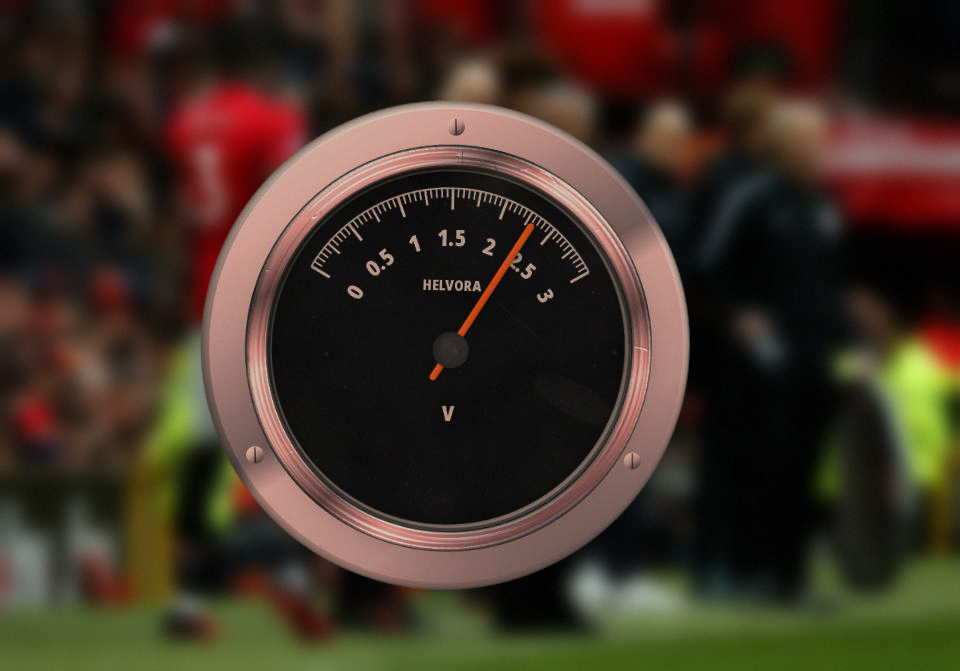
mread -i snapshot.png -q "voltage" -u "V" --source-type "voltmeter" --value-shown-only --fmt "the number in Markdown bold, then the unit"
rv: **2.3** V
